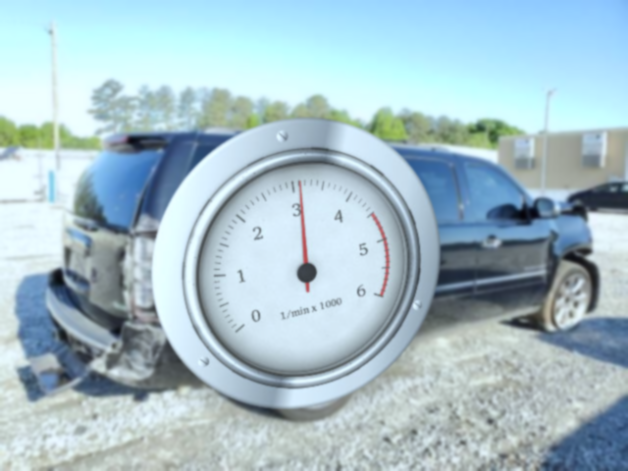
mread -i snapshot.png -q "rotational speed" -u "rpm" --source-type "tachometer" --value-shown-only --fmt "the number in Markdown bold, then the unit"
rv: **3100** rpm
